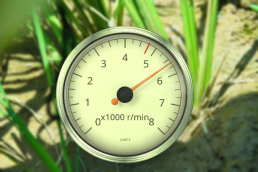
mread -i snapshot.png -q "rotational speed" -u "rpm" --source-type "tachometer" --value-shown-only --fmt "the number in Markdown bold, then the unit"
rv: **5625** rpm
